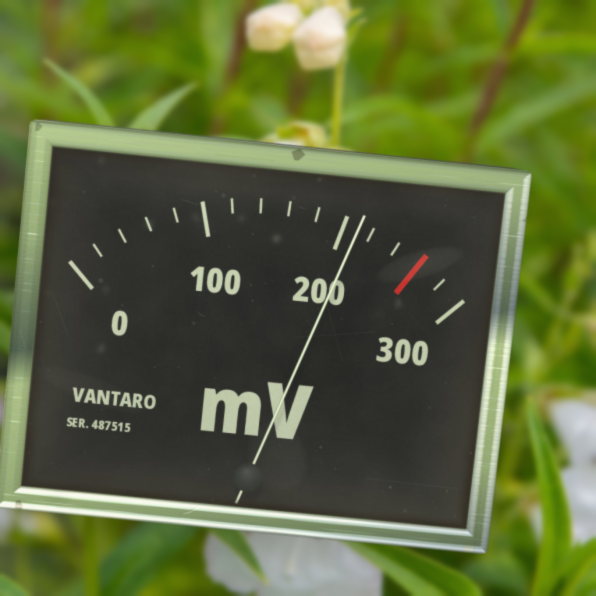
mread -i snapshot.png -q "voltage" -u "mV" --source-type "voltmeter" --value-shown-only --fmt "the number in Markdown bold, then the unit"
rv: **210** mV
